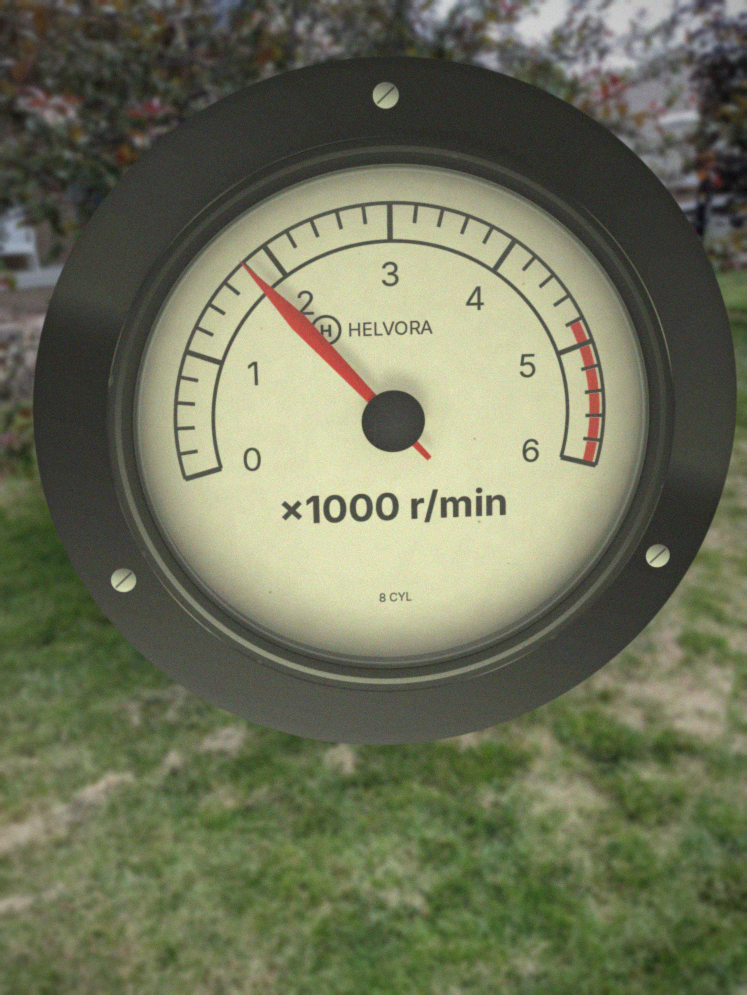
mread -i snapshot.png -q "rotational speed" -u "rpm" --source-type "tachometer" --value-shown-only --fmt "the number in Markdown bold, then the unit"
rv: **1800** rpm
